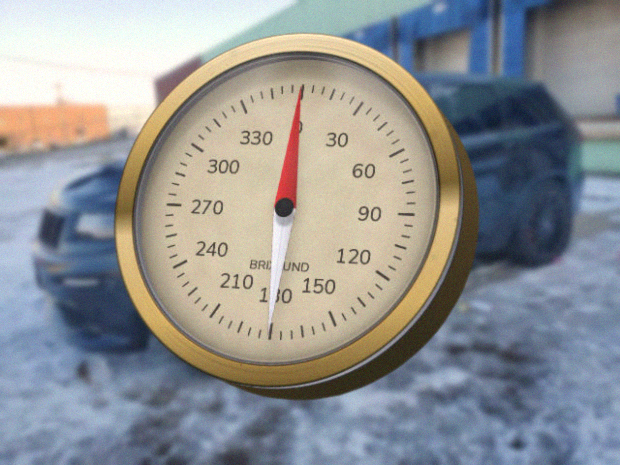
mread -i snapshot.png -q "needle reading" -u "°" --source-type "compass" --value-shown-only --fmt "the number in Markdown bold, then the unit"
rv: **0** °
